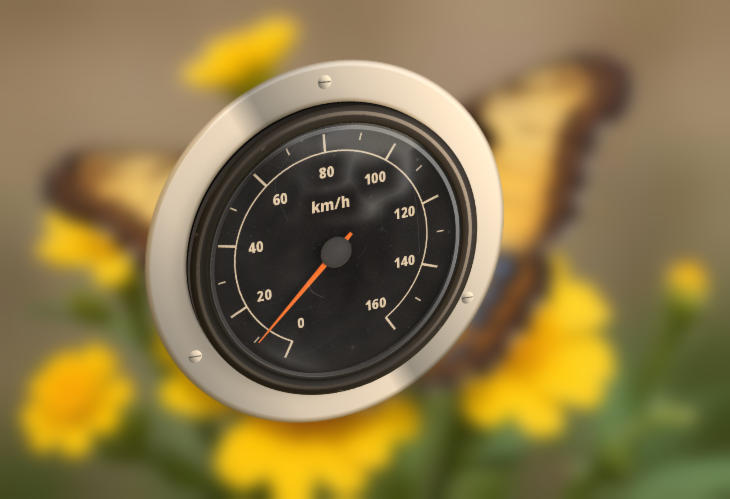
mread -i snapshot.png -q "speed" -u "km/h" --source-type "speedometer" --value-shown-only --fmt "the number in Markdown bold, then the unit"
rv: **10** km/h
